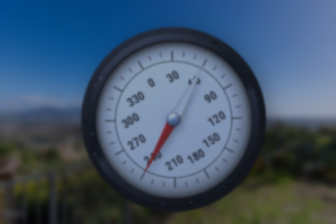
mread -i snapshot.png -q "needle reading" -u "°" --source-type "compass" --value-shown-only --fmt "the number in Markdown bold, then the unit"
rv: **240** °
